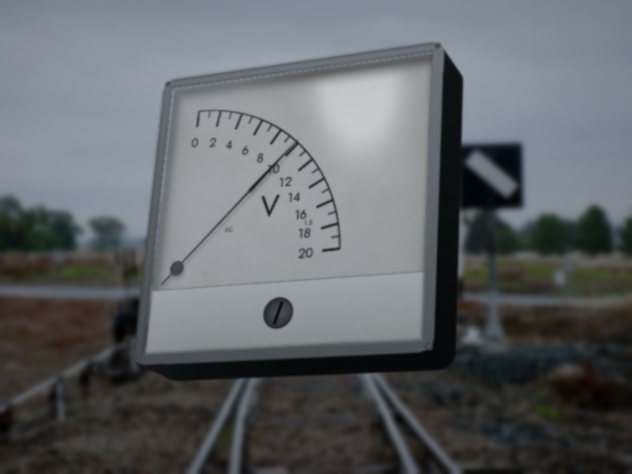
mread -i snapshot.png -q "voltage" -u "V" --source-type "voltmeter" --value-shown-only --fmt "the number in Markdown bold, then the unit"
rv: **10** V
